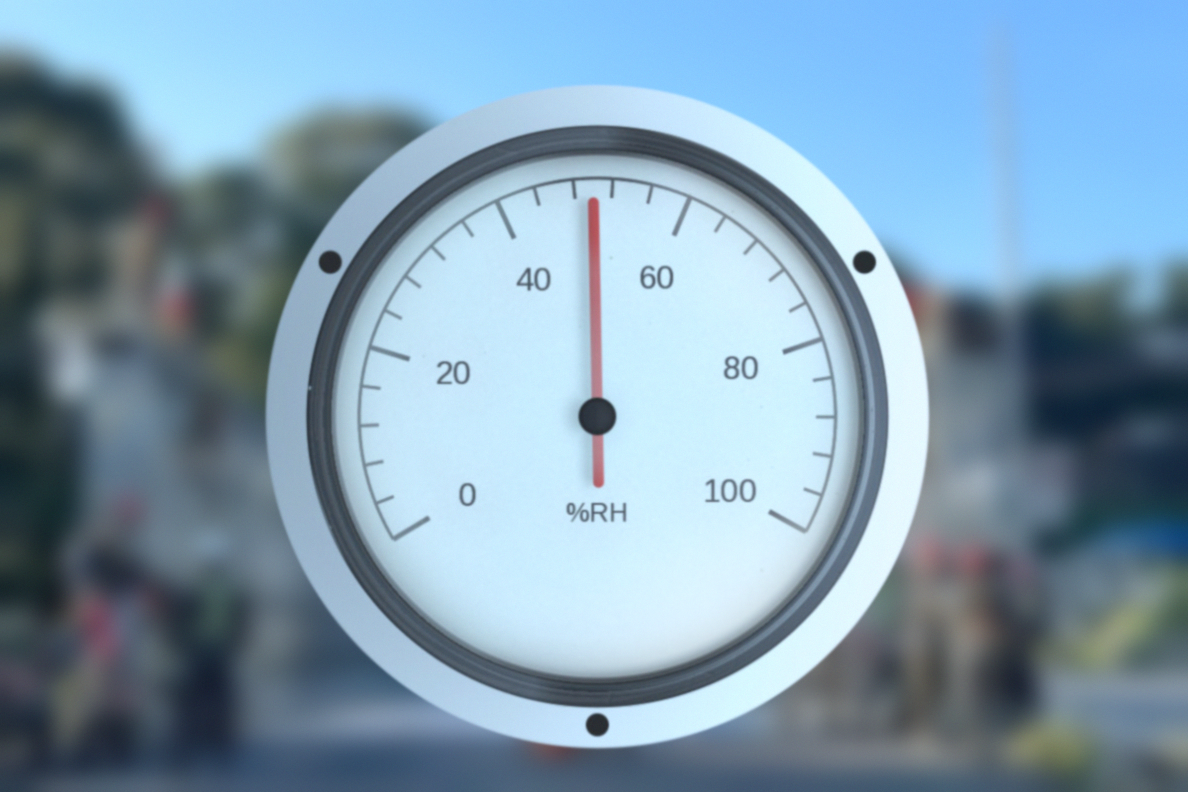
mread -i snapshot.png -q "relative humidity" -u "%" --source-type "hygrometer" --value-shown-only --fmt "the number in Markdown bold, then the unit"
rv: **50** %
